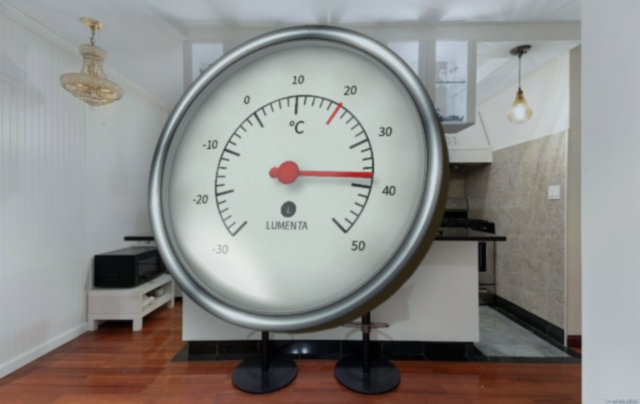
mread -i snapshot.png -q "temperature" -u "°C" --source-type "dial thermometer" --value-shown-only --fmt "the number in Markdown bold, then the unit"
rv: **38** °C
